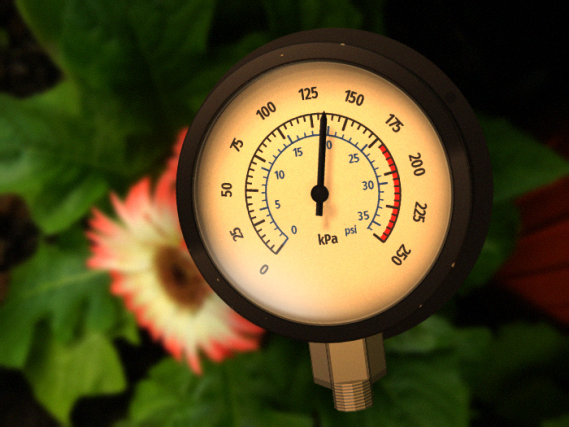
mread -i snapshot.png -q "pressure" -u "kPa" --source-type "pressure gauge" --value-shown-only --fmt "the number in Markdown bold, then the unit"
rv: **135** kPa
